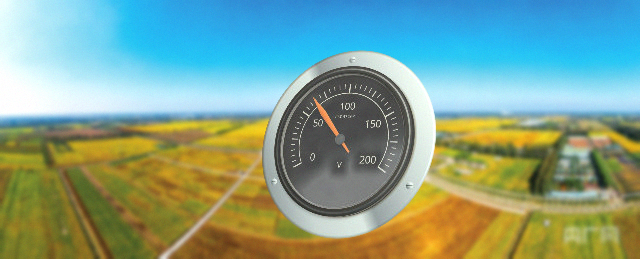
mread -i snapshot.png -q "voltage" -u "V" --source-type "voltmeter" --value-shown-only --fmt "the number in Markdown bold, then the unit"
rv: **65** V
